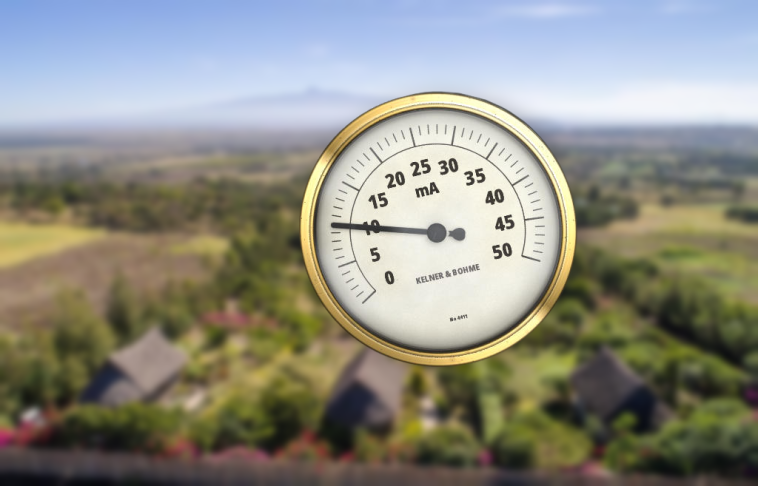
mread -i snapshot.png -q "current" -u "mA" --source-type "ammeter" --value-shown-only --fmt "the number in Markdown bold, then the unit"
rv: **10** mA
